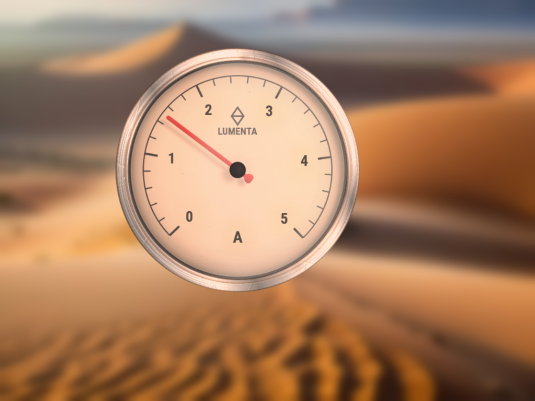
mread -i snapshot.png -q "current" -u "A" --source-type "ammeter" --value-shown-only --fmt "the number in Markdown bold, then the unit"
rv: **1.5** A
